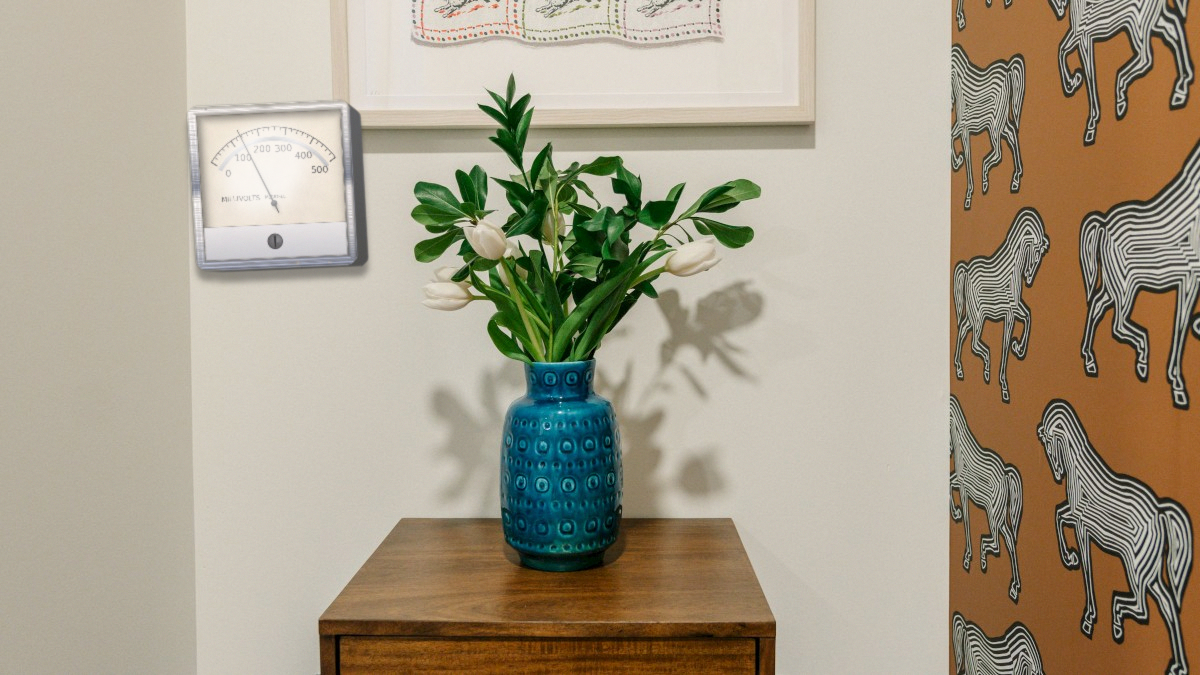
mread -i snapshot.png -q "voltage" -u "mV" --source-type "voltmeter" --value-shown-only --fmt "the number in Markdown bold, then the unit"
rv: **140** mV
